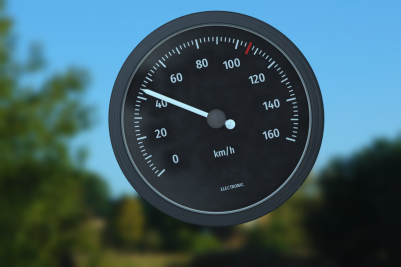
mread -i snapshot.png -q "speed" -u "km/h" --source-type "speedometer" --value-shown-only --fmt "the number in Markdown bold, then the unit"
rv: **44** km/h
